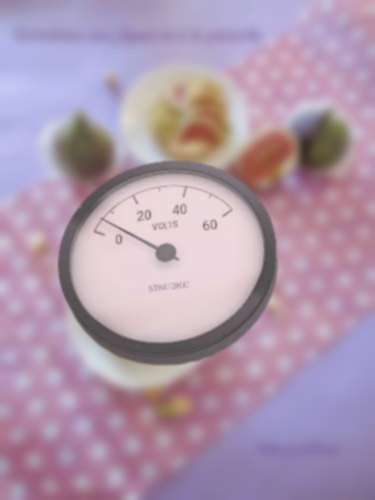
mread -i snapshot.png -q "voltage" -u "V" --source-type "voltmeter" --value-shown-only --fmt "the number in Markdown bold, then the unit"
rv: **5** V
